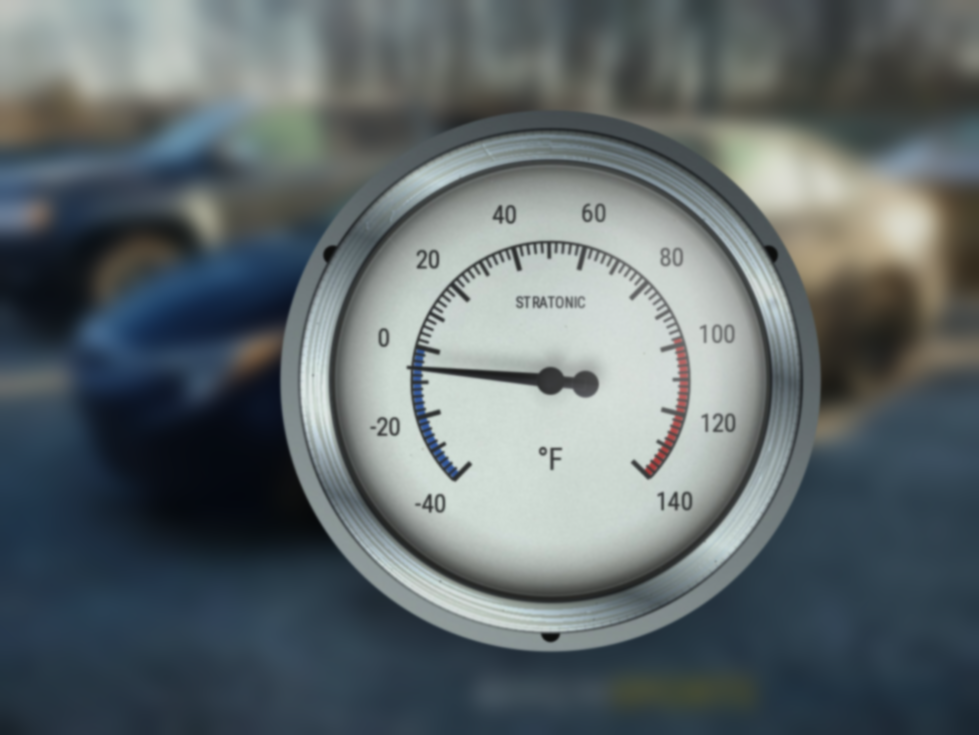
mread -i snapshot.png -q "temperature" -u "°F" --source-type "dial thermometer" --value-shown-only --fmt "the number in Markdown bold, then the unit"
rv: **-6** °F
